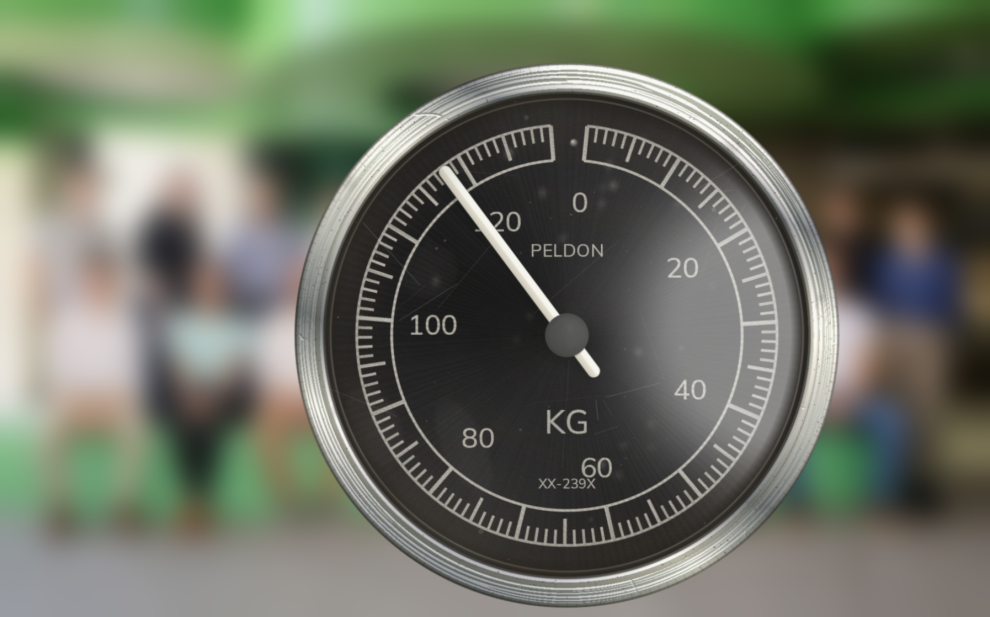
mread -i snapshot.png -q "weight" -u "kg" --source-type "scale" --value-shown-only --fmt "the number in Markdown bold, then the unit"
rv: **118** kg
